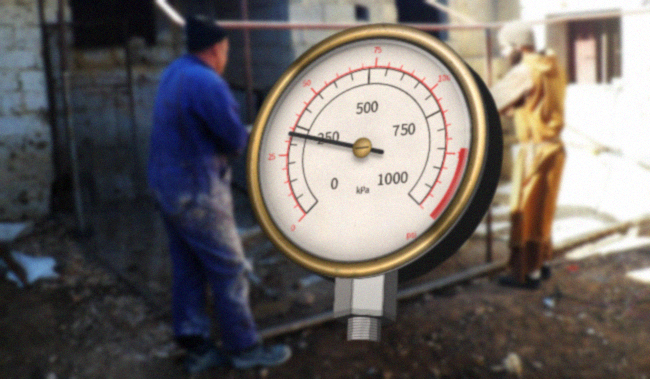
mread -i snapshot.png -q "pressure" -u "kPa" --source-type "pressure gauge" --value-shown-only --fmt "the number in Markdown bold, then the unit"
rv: **225** kPa
